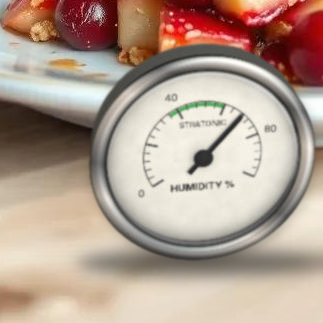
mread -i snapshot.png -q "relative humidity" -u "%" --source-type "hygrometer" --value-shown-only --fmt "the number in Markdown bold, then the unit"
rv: **68** %
